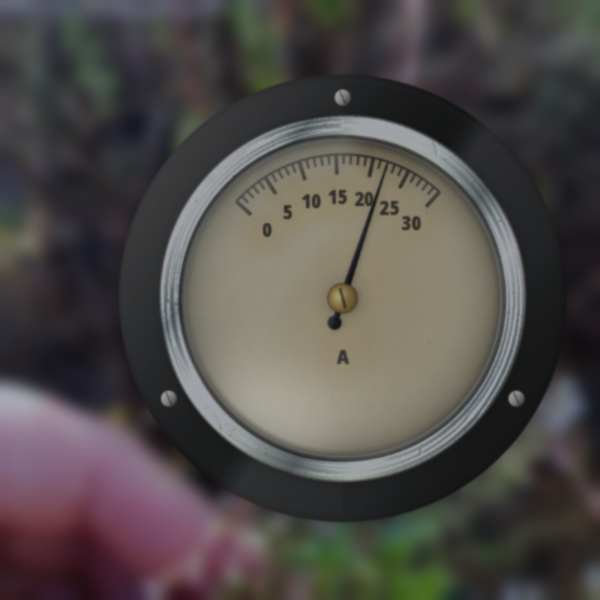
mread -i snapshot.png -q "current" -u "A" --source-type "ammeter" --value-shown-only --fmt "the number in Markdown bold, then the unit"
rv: **22** A
